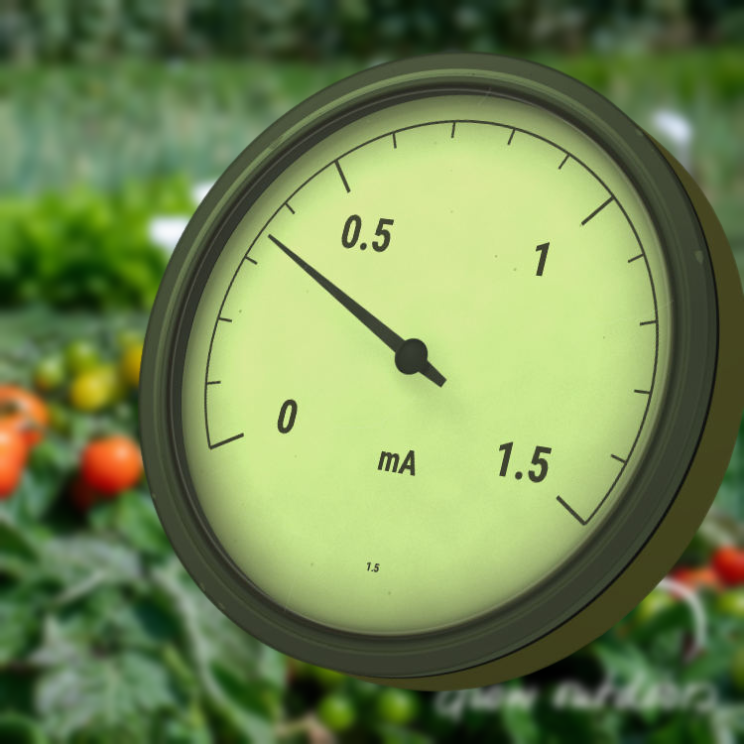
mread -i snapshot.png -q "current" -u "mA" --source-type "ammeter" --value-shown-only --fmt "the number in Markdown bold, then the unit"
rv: **0.35** mA
